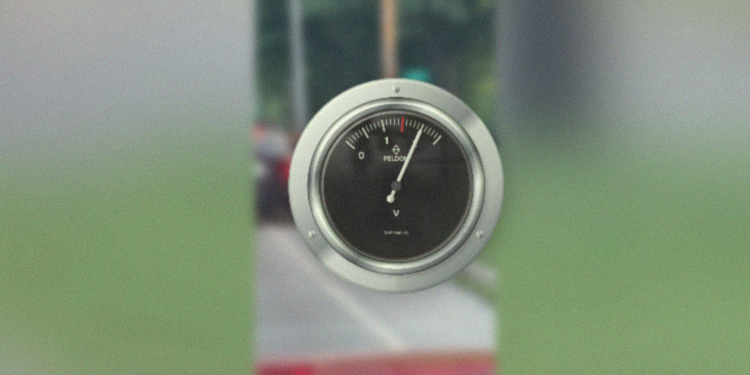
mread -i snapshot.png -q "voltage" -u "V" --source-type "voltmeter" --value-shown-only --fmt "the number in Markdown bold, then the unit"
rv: **2** V
